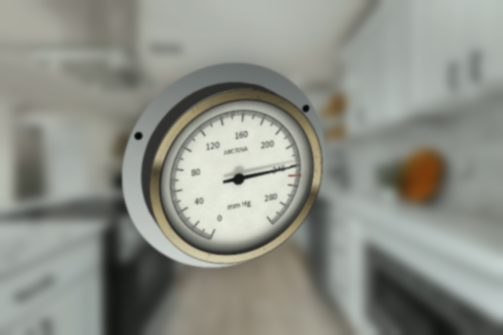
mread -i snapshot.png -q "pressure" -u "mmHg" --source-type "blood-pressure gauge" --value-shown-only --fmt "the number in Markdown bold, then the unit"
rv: **240** mmHg
